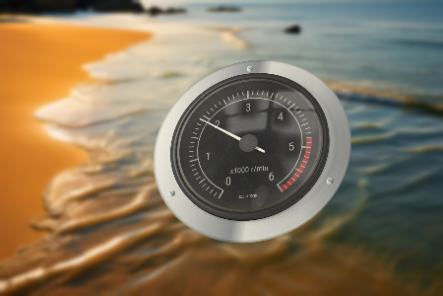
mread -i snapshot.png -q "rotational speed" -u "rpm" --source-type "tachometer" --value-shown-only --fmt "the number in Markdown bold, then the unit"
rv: **1900** rpm
